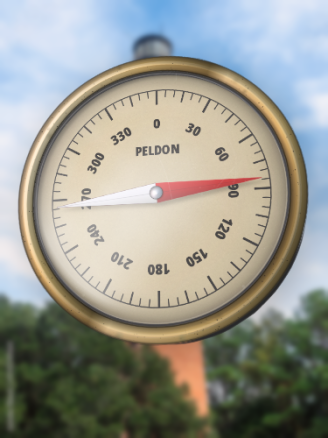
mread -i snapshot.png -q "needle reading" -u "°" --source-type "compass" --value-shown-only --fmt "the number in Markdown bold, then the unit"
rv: **85** °
